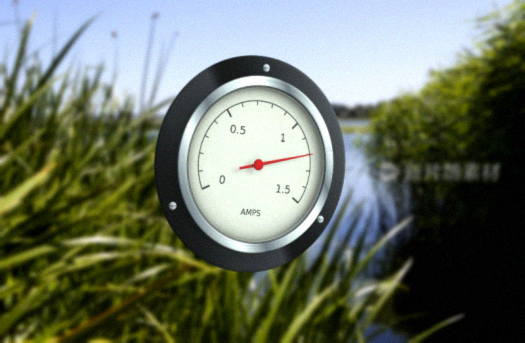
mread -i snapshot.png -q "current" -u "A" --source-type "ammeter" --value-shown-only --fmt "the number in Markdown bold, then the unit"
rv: **1.2** A
